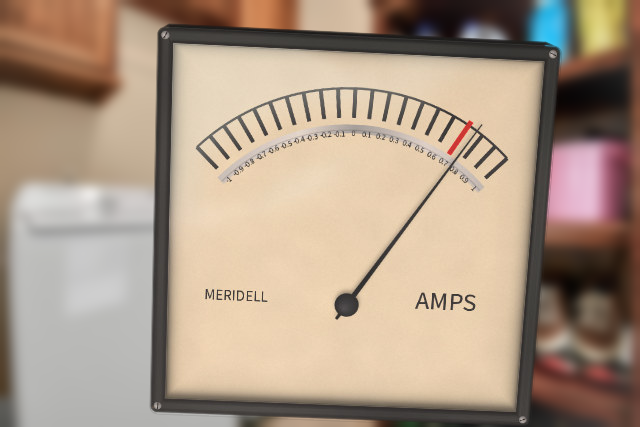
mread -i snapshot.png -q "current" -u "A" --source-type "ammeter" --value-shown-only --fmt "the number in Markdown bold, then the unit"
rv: **0.75** A
